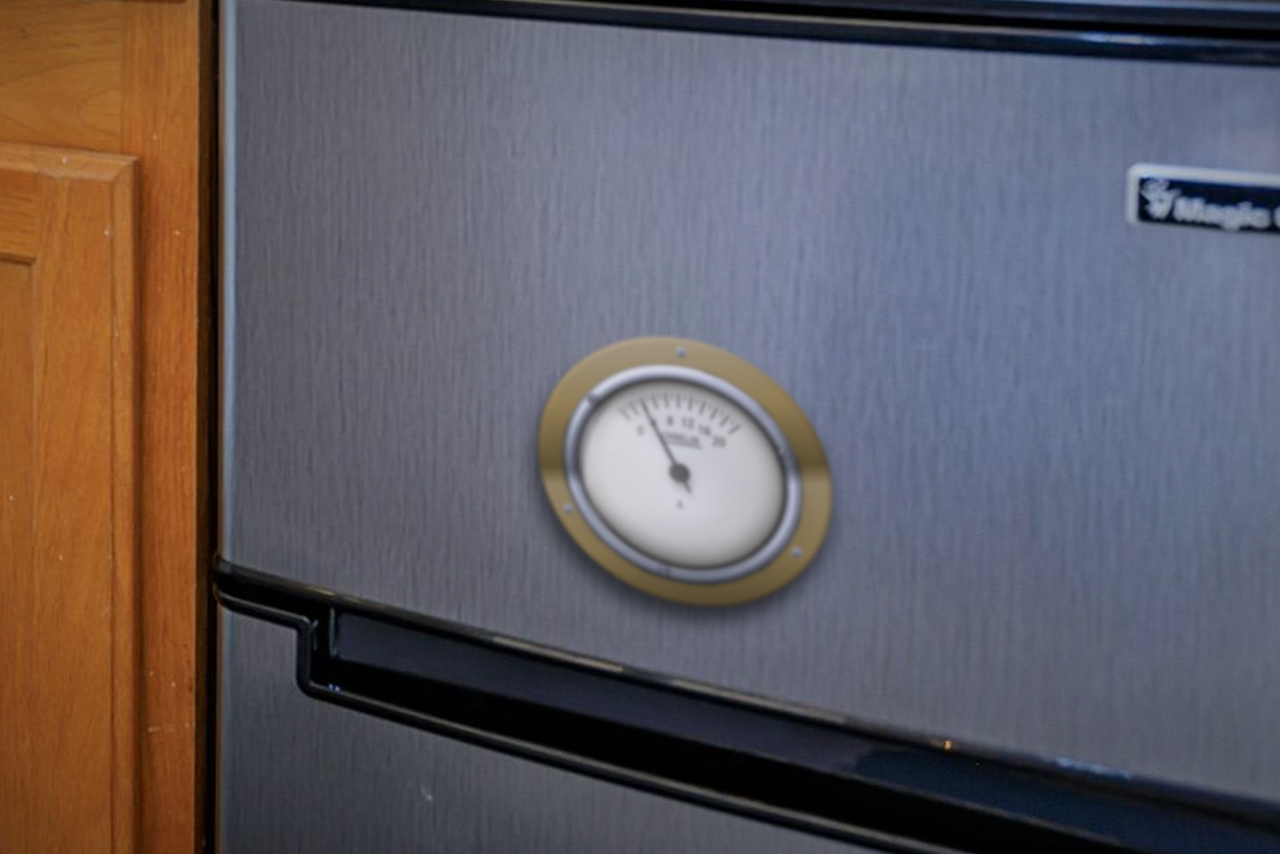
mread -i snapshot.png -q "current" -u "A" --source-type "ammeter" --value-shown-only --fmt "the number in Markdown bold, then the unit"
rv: **4** A
